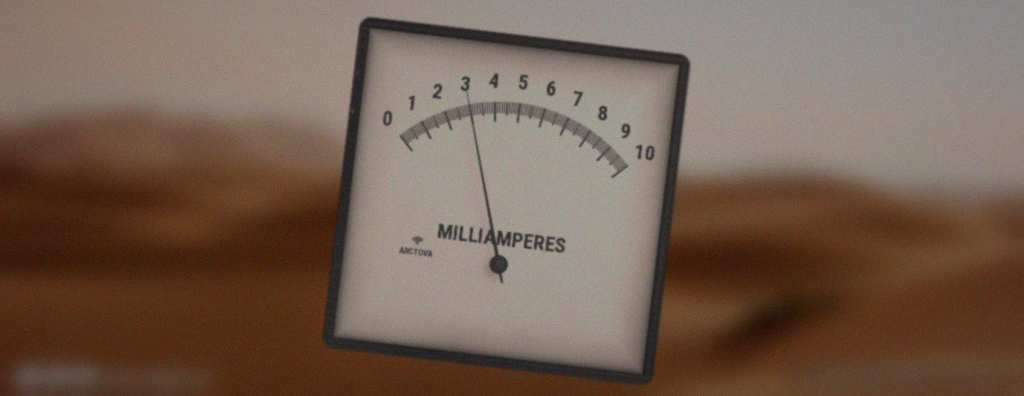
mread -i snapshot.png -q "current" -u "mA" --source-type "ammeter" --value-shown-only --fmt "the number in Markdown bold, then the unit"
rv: **3** mA
